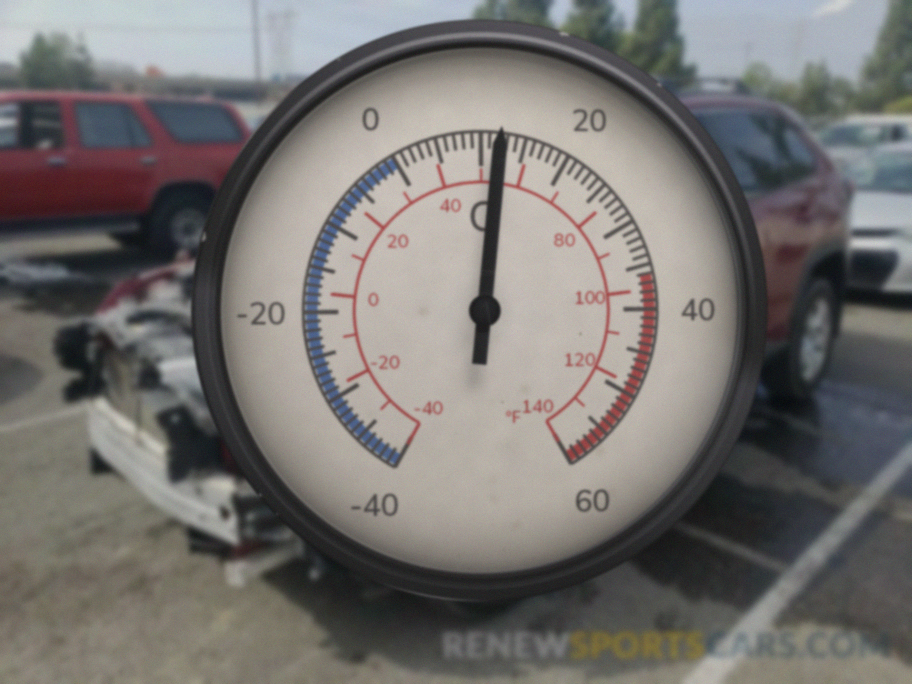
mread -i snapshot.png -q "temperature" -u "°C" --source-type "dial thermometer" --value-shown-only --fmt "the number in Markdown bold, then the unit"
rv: **12** °C
